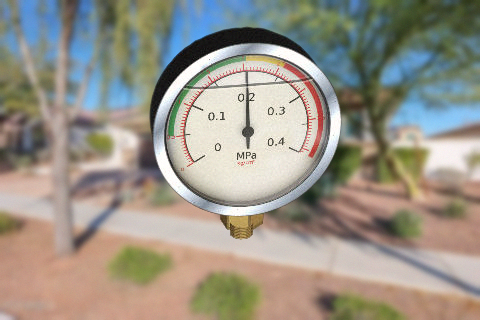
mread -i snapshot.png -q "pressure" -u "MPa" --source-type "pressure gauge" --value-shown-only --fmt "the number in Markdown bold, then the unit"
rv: **0.2** MPa
